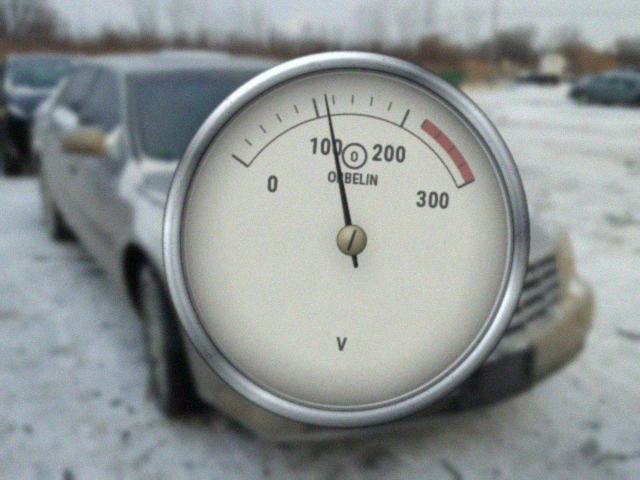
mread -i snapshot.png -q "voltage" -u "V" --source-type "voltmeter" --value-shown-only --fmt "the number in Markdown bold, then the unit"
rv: **110** V
